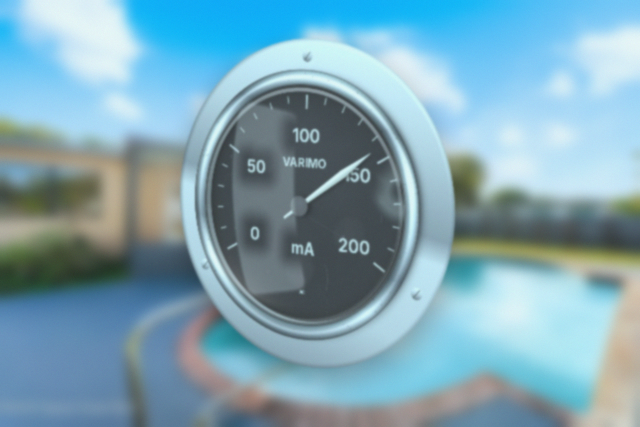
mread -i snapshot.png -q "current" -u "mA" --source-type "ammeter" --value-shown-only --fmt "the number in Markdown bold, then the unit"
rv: **145** mA
